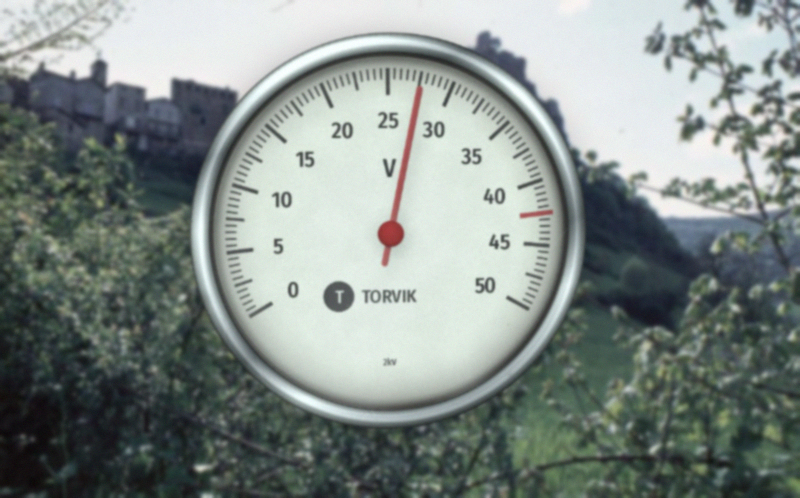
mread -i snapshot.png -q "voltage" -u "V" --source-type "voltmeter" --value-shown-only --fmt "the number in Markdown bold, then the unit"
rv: **27.5** V
